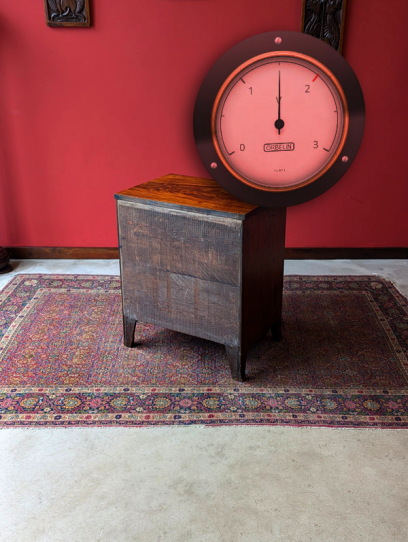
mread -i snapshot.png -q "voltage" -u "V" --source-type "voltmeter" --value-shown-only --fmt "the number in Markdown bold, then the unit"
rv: **1.5** V
